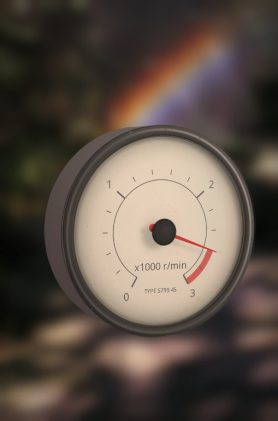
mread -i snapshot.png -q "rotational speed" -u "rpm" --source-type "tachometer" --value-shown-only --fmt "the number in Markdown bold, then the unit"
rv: **2600** rpm
